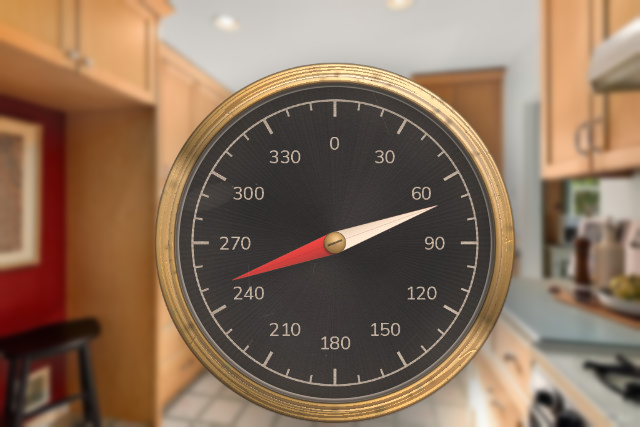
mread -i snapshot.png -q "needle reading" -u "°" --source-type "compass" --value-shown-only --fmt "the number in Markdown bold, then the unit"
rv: **250** °
